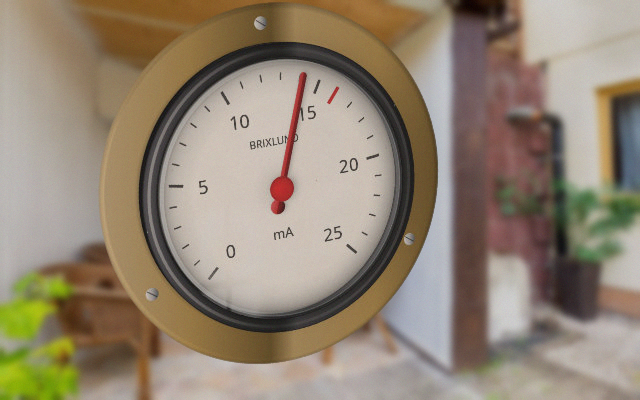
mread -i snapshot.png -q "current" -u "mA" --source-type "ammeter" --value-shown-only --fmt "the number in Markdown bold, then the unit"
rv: **14** mA
